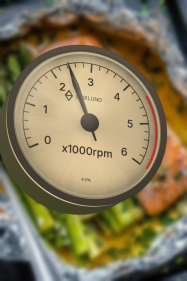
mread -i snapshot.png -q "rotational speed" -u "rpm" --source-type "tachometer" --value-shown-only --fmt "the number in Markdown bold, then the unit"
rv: **2400** rpm
